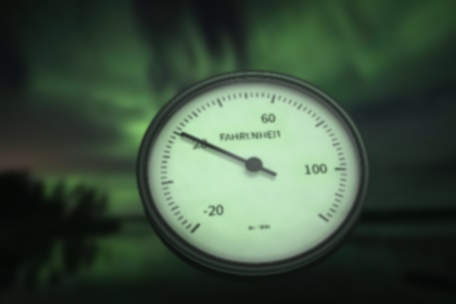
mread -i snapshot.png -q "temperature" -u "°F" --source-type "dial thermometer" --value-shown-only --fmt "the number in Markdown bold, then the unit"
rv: **20** °F
